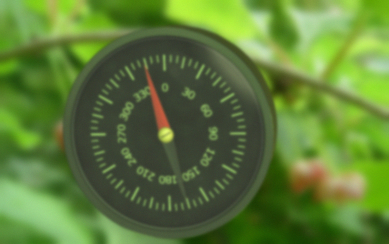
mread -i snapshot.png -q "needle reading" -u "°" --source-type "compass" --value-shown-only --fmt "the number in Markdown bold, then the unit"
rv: **345** °
